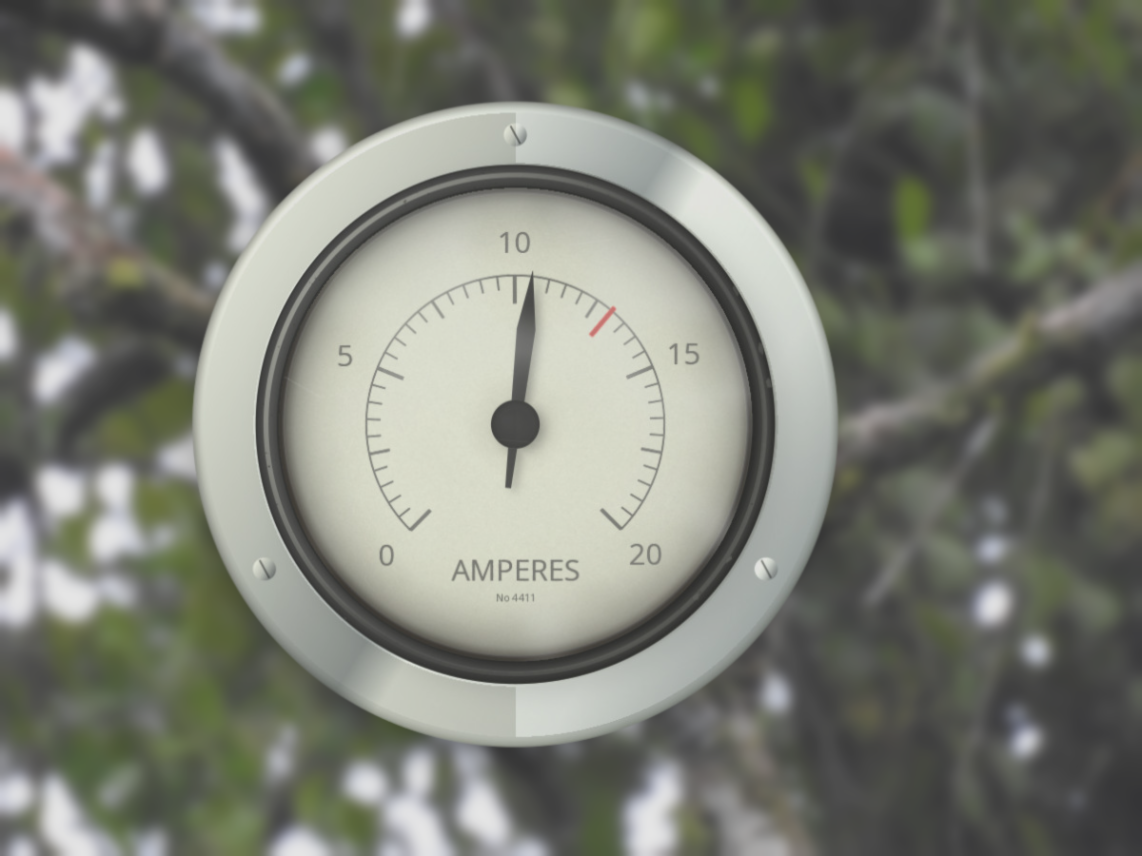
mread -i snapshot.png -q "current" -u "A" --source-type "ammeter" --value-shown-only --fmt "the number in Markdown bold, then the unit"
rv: **10.5** A
